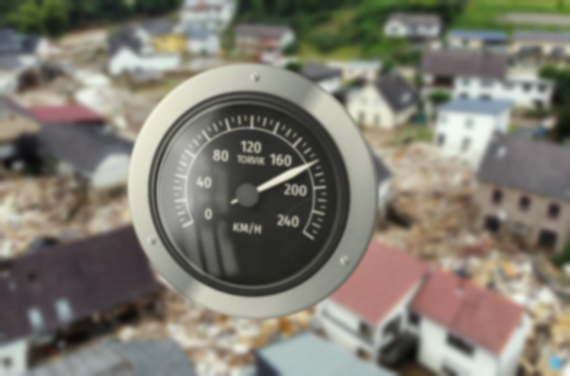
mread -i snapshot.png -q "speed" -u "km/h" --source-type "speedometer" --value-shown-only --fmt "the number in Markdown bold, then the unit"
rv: **180** km/h
